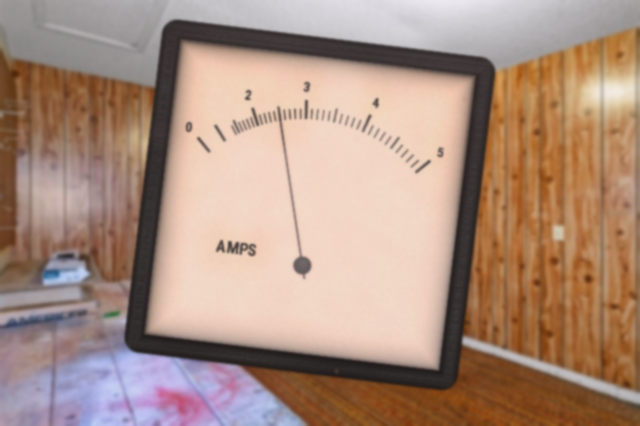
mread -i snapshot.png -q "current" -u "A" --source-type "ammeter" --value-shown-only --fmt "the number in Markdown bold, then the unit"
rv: **2.5** A
